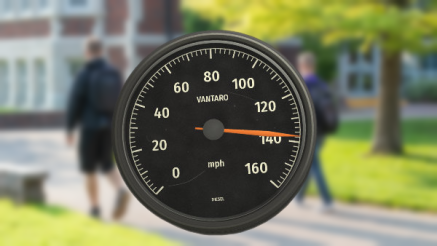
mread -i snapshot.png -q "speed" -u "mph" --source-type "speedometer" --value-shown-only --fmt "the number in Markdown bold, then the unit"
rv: **138** mph
